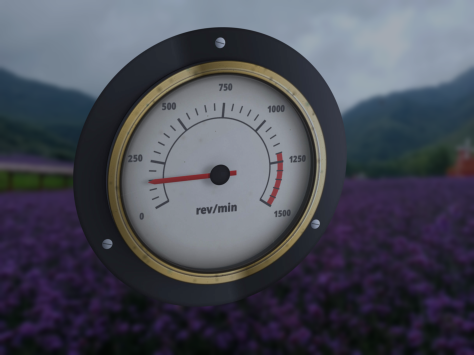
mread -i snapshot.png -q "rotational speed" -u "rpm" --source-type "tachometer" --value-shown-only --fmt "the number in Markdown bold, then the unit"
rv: **150** rpm
